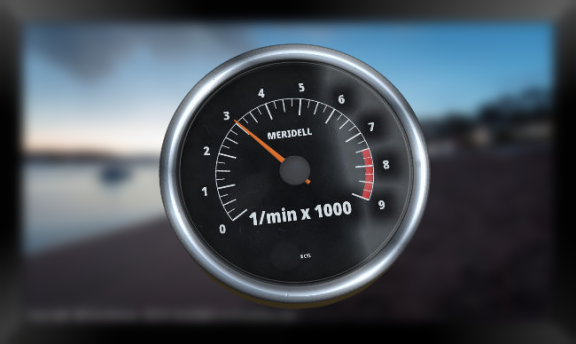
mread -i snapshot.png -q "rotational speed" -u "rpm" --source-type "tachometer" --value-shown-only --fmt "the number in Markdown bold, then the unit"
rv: **3000** rpm
